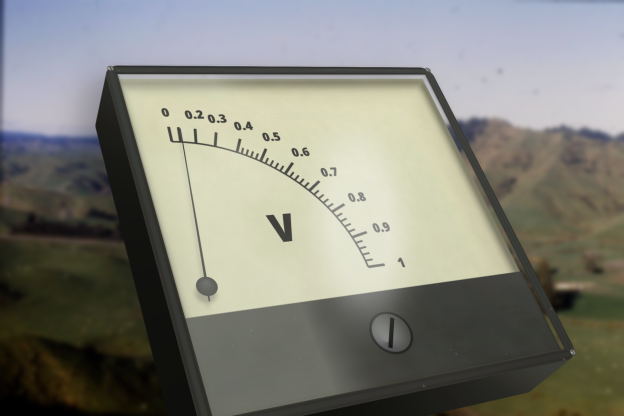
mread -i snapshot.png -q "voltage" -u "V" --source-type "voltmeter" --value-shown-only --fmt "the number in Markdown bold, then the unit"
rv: **0.1** V
